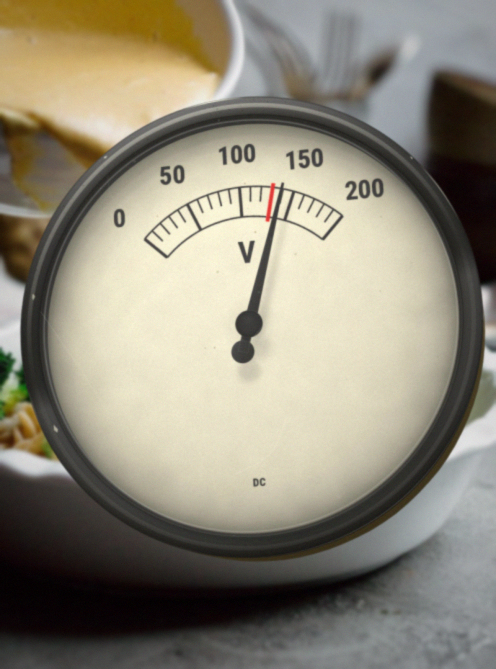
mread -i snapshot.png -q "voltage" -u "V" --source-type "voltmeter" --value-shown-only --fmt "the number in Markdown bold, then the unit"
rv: **140** V
